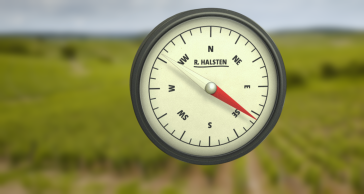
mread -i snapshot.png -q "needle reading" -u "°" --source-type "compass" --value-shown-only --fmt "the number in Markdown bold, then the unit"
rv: **125** °
